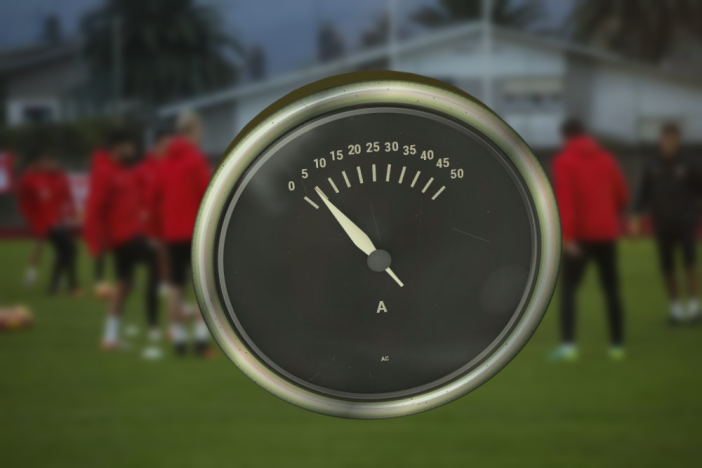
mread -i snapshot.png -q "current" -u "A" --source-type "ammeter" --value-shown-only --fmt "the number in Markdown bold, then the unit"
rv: **5** A
